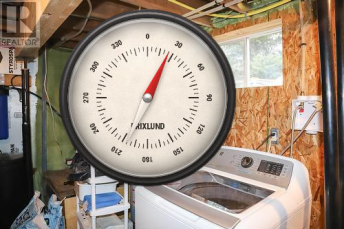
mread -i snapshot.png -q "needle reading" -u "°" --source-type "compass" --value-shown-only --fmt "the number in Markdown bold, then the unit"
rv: **25** °
